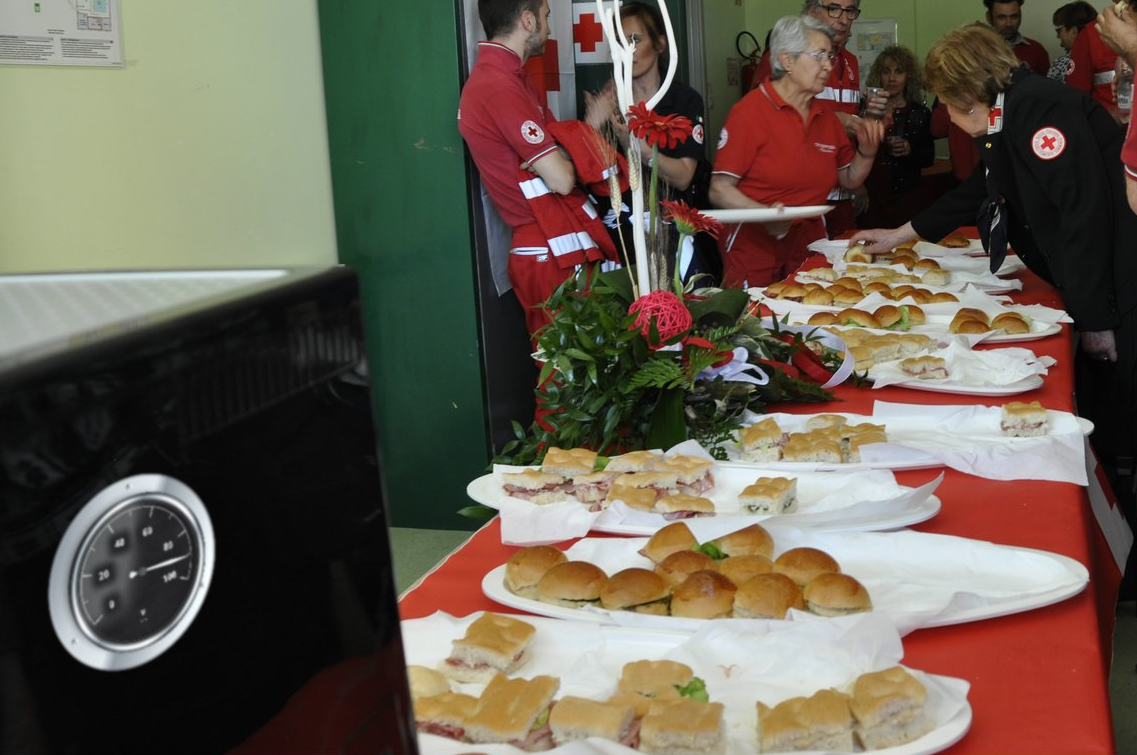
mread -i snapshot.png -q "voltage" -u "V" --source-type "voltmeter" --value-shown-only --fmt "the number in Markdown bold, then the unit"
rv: **90** V
